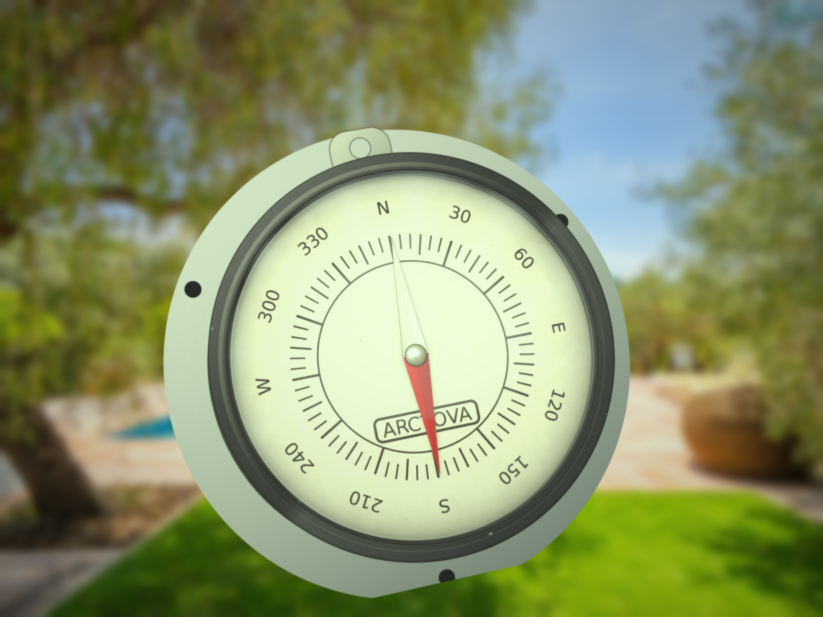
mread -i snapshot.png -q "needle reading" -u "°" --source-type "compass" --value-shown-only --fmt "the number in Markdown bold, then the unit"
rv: **180** °
